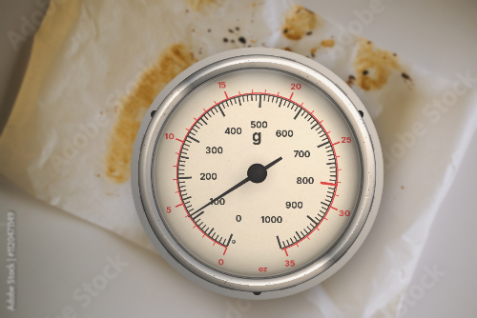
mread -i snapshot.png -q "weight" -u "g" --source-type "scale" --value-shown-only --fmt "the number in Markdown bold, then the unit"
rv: **110** g
